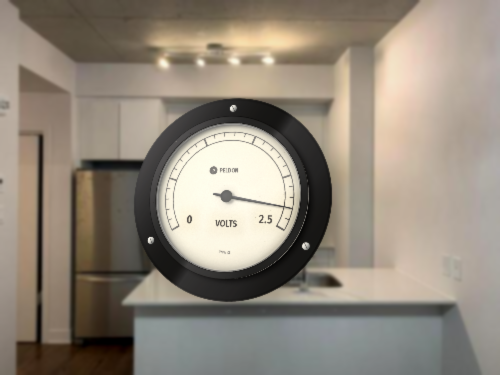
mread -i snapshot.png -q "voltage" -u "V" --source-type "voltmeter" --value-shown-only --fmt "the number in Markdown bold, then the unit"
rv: **2.3** V
